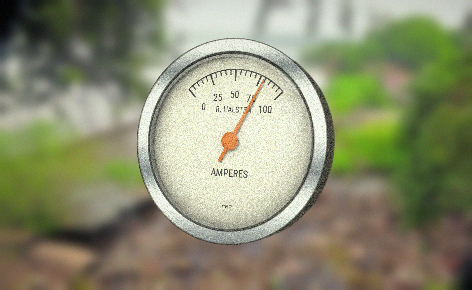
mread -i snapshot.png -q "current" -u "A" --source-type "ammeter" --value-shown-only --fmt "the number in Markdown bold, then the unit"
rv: **80** A
